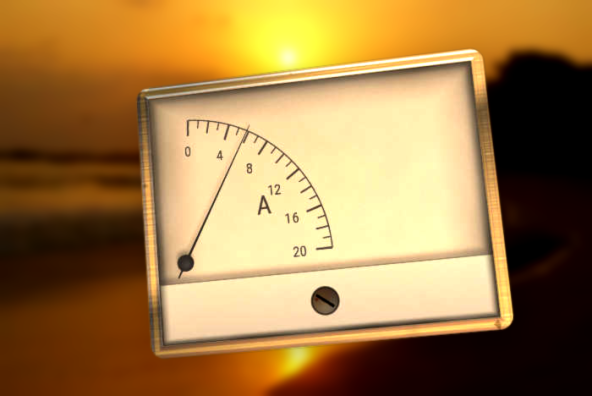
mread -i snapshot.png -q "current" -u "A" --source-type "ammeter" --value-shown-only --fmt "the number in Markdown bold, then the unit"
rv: **6** A
